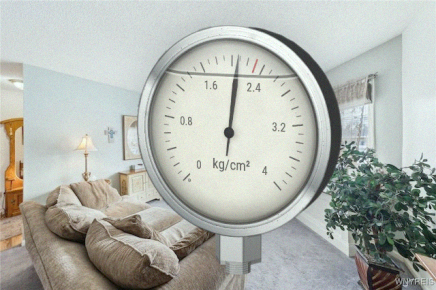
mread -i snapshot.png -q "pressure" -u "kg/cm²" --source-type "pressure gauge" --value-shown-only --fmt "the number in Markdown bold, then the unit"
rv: **2.1** kg/cm²
